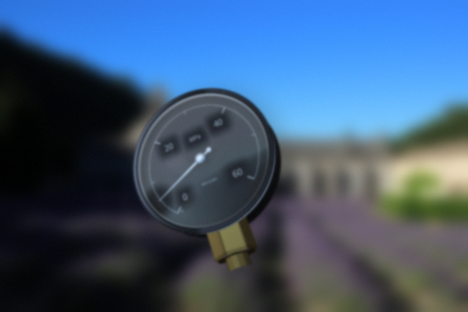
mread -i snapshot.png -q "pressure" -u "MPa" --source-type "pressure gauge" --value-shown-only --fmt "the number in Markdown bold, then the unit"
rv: **5** MPa
